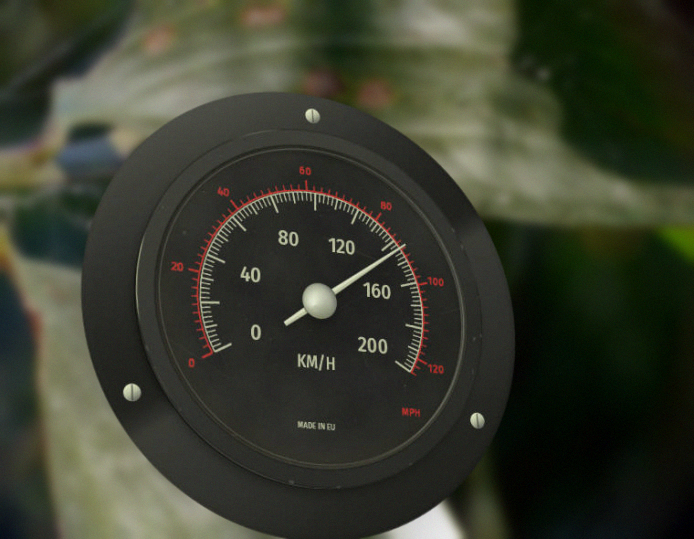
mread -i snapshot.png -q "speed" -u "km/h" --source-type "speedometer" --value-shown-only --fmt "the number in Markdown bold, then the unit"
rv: **144** km/h
